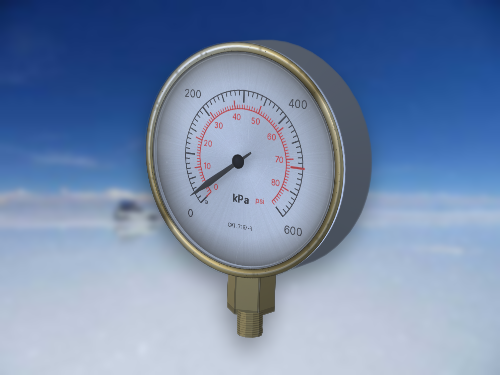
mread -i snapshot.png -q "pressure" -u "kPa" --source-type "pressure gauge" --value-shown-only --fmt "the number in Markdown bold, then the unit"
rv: **20** kPa
